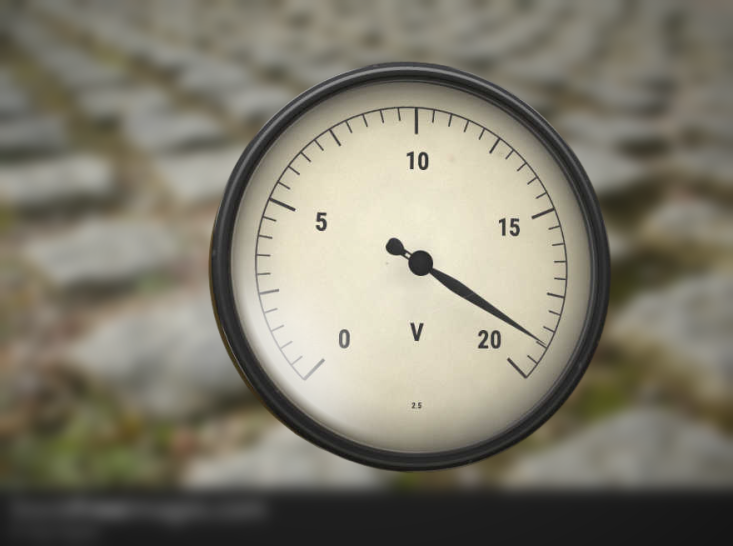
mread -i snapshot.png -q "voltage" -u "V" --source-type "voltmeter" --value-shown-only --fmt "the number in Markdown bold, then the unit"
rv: **19** V
